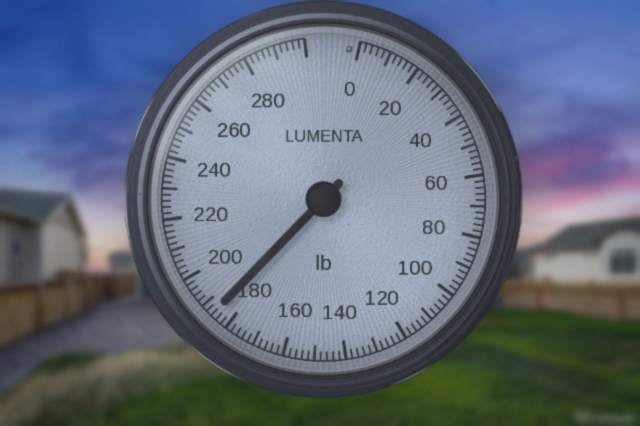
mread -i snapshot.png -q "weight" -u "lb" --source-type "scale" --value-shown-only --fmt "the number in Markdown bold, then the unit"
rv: **186** lb
